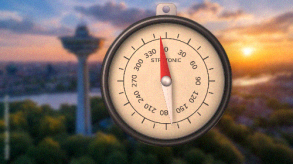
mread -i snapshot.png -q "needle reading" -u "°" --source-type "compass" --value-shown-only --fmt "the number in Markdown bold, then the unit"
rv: **352.5** °
